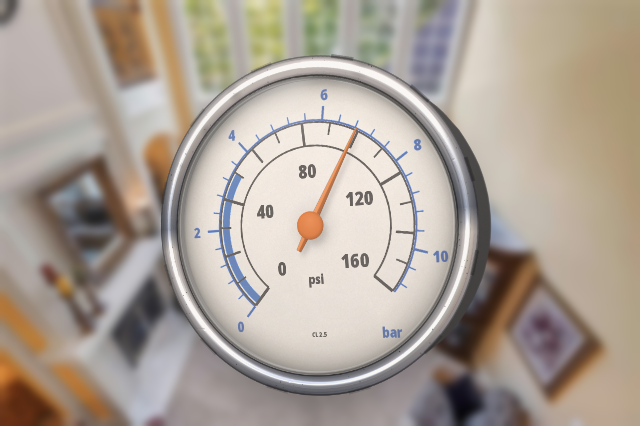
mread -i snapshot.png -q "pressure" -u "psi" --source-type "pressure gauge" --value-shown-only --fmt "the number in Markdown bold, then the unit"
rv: **100** psi
